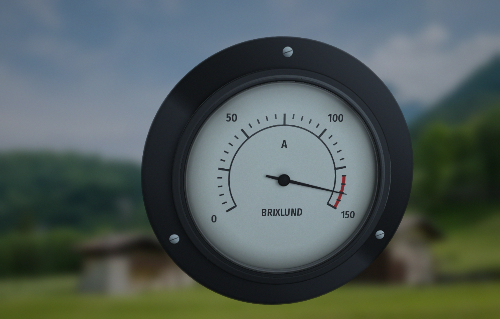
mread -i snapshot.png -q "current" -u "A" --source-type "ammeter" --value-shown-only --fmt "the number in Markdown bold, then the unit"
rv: **140** A
